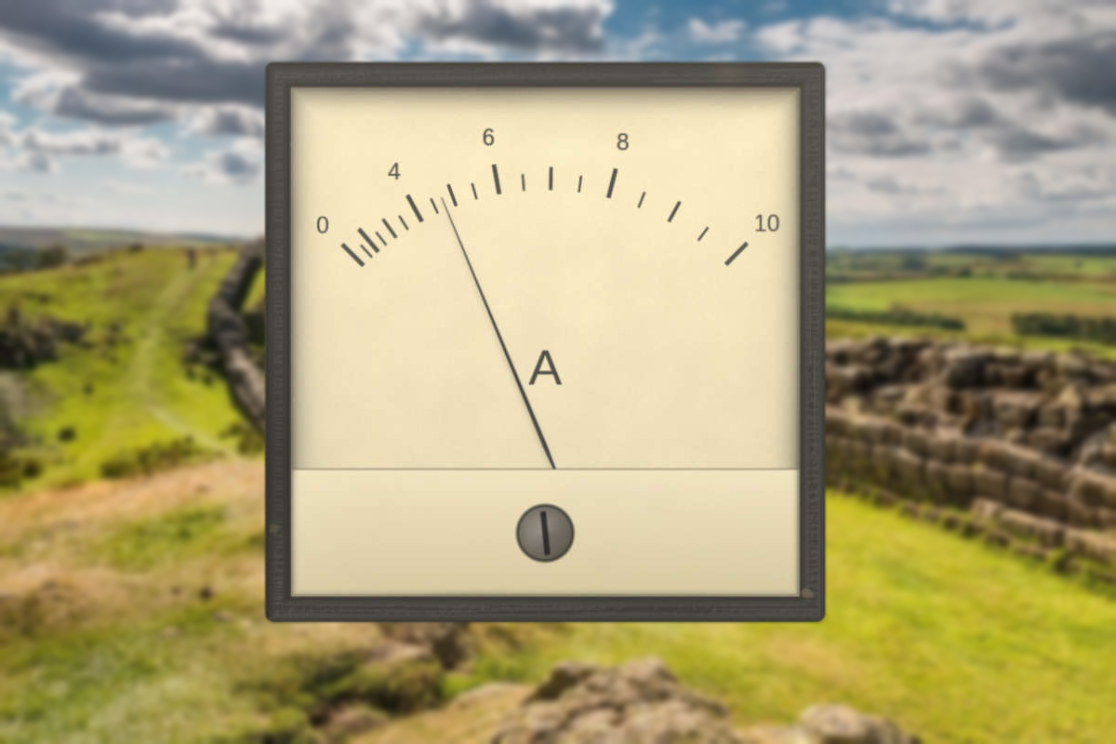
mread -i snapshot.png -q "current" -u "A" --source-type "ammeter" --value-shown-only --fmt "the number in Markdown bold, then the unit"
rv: **4.75** A
